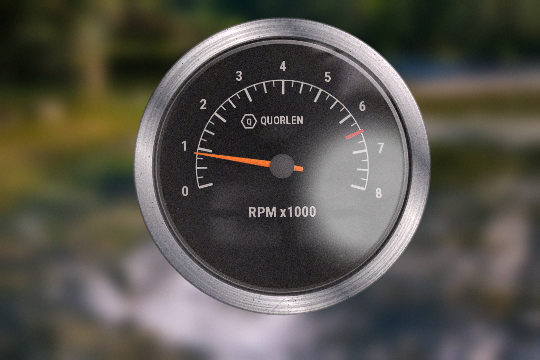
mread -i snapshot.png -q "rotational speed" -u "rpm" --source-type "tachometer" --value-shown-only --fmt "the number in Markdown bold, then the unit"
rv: **875** rpm
